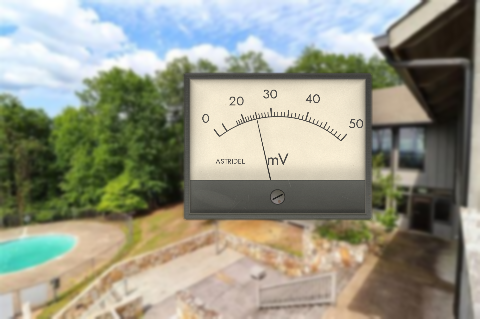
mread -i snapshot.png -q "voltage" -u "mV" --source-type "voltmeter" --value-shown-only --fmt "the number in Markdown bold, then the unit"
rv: **25** mV
